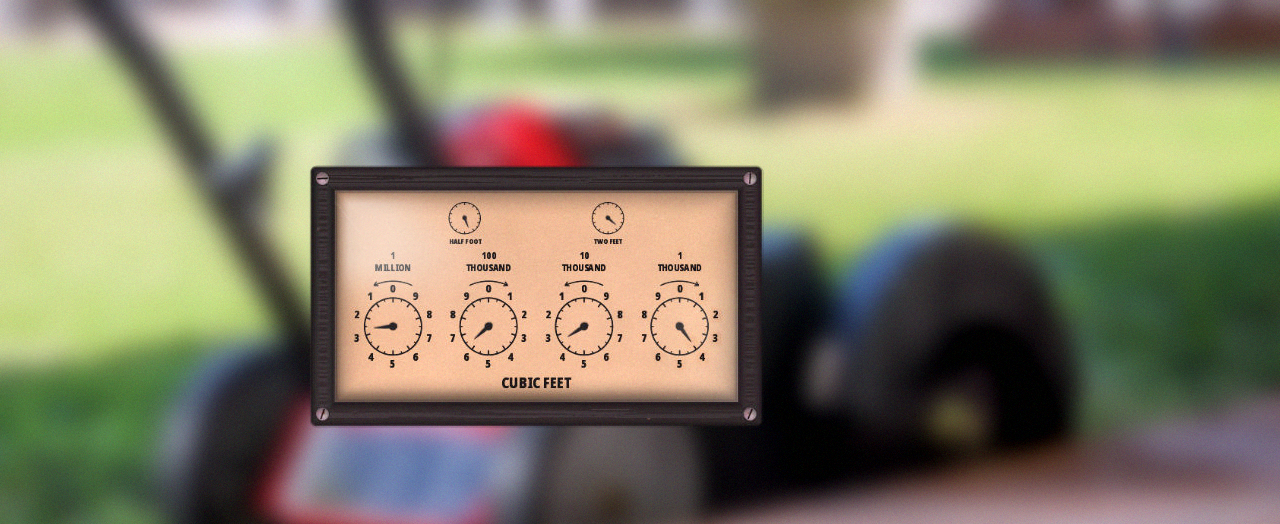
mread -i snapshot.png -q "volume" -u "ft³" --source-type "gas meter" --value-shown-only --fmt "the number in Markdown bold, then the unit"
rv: **263400** ft³
